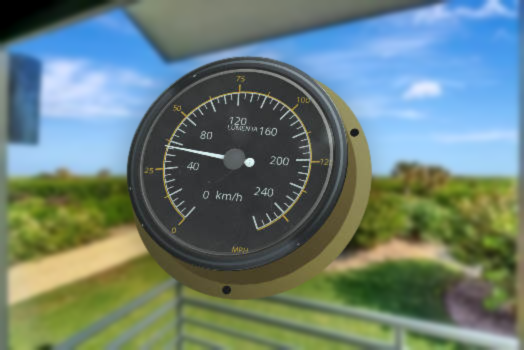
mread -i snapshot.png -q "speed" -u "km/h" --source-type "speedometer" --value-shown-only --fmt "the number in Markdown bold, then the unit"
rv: **55** km/h
